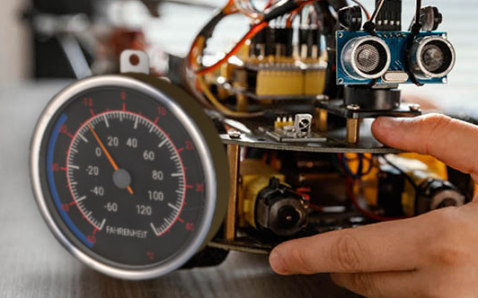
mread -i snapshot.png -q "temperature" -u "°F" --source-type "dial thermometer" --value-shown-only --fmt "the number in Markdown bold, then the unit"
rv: **10** °F
